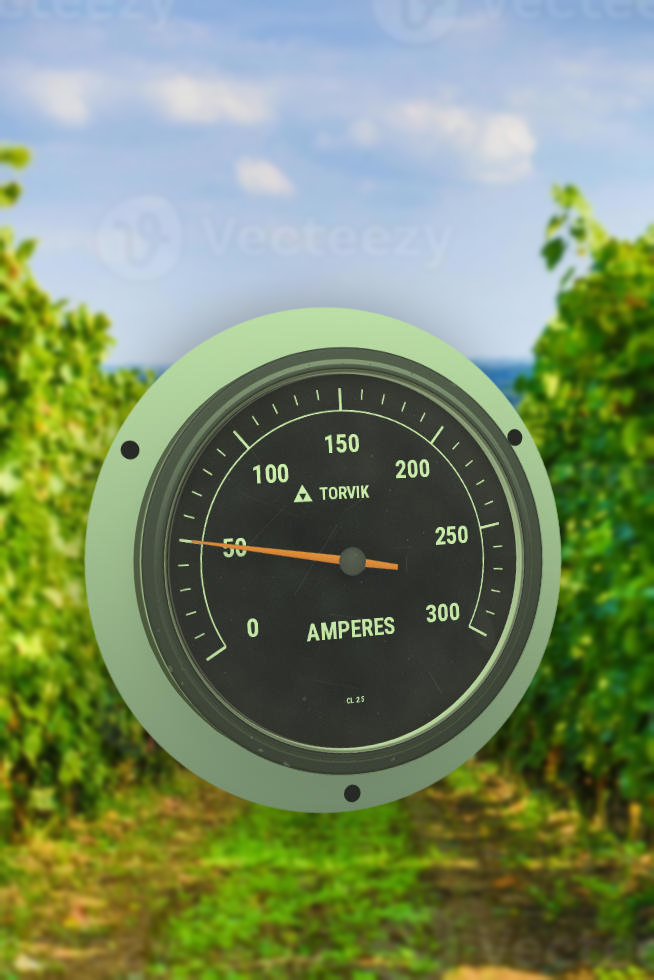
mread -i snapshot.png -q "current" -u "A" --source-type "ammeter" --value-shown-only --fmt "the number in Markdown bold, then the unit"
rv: **50** A
